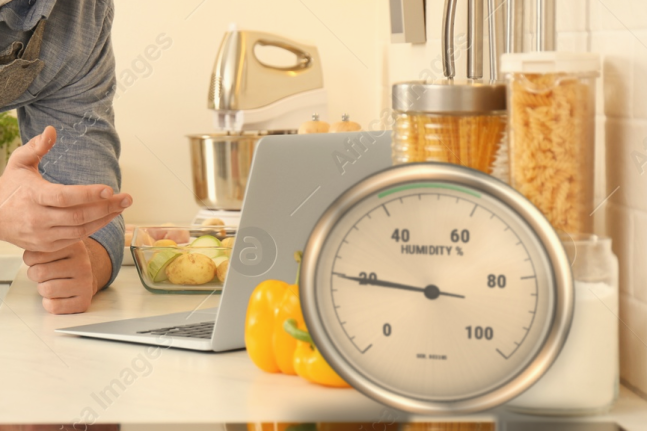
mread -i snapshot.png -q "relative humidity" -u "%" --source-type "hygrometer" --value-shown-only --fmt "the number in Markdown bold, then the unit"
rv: **20** %
